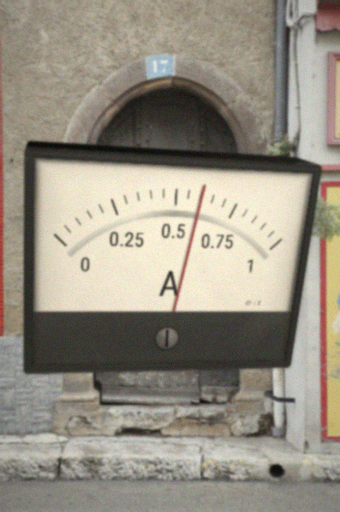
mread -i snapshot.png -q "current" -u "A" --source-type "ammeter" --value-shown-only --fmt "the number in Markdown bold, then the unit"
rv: **0.6** A
